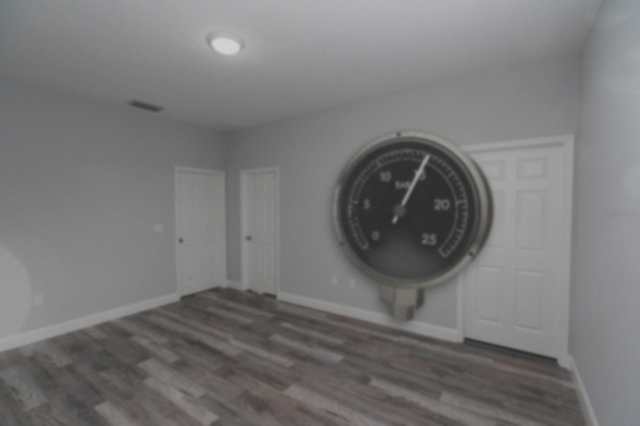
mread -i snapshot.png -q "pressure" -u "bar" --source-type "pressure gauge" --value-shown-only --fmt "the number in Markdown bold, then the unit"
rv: **15** bar
